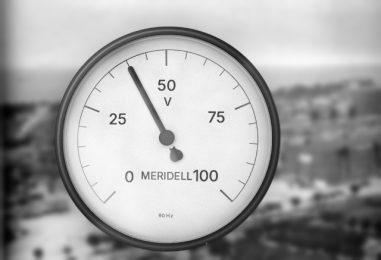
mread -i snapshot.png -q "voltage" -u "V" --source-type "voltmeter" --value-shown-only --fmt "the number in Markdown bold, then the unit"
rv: **40** V
